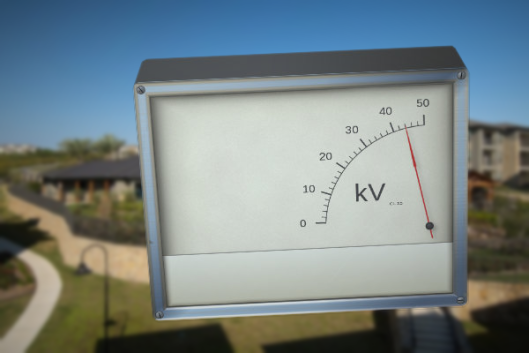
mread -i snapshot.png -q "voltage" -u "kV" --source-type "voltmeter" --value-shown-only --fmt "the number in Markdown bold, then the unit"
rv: **44** kV
